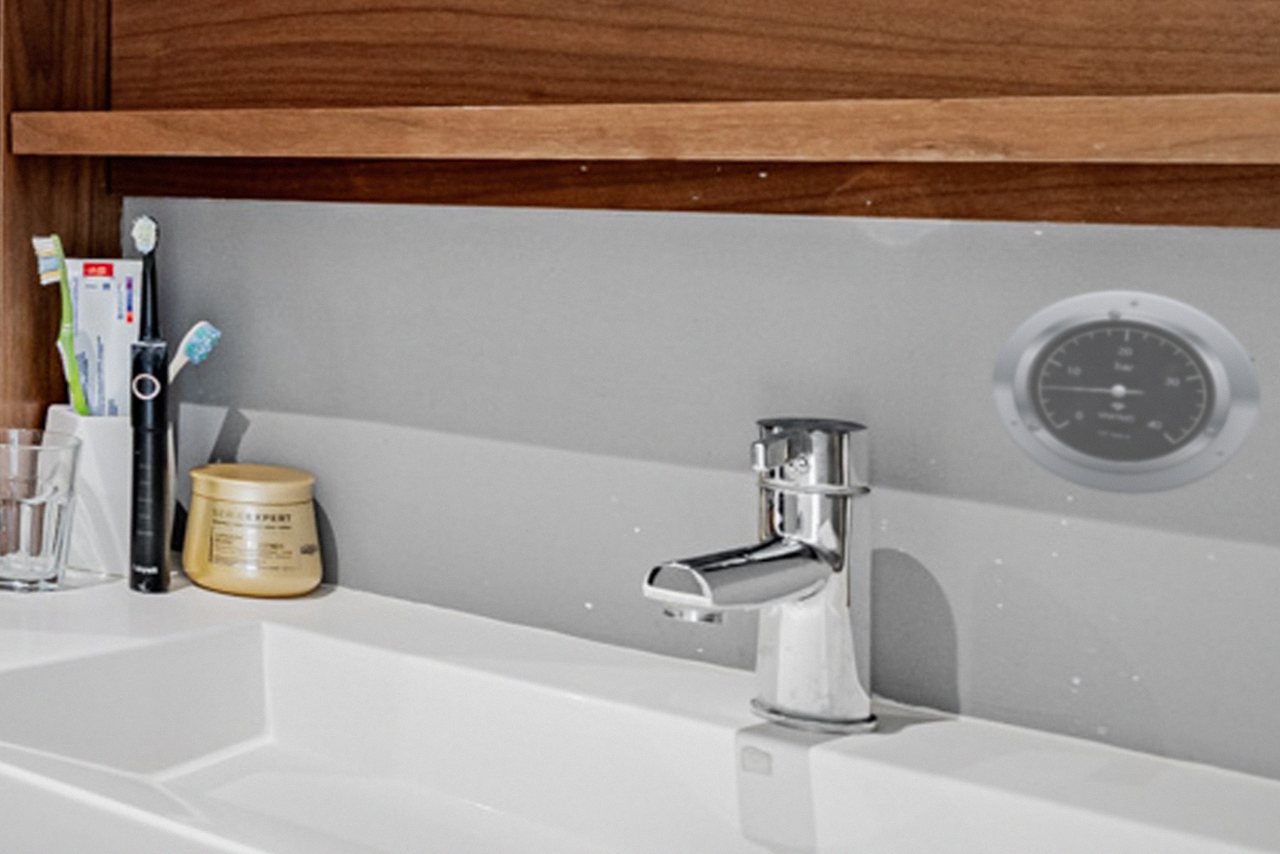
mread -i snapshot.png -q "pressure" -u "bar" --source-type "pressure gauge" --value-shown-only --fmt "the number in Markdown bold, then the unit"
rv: **6** bar
